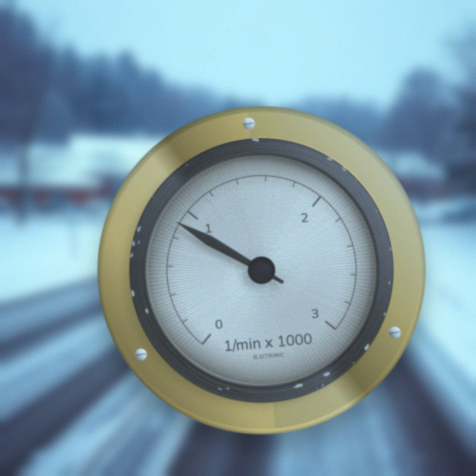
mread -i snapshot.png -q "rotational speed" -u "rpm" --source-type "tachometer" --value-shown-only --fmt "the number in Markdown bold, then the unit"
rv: **900** rpm
